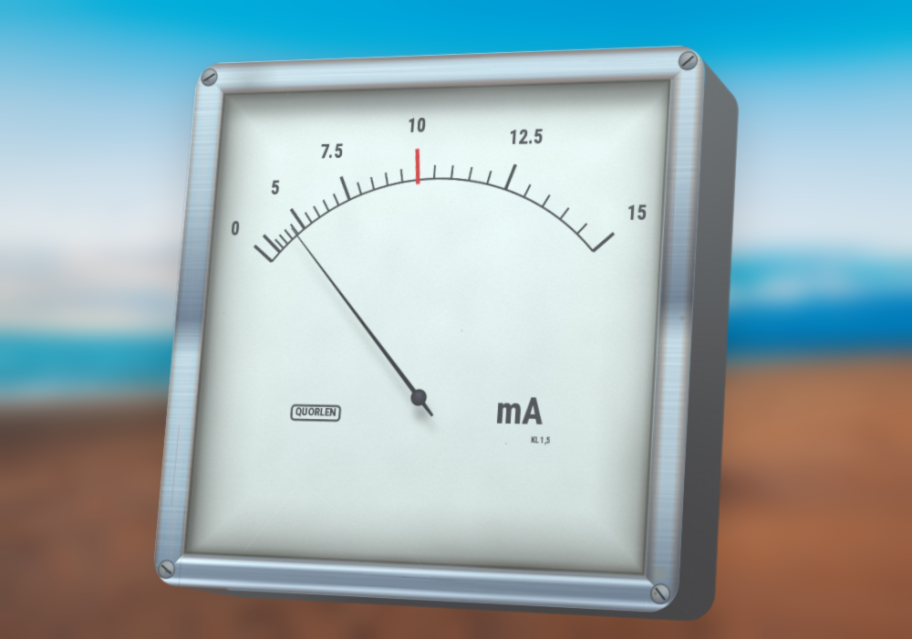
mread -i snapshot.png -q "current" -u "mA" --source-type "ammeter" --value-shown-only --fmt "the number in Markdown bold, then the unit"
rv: **4.5** mA
